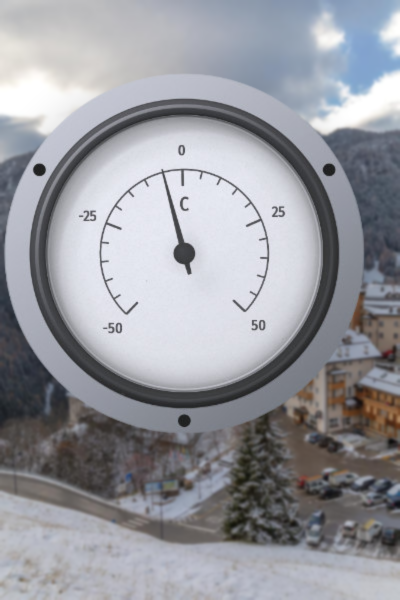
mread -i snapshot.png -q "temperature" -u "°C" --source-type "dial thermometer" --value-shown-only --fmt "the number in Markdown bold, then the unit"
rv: **-5** °C
